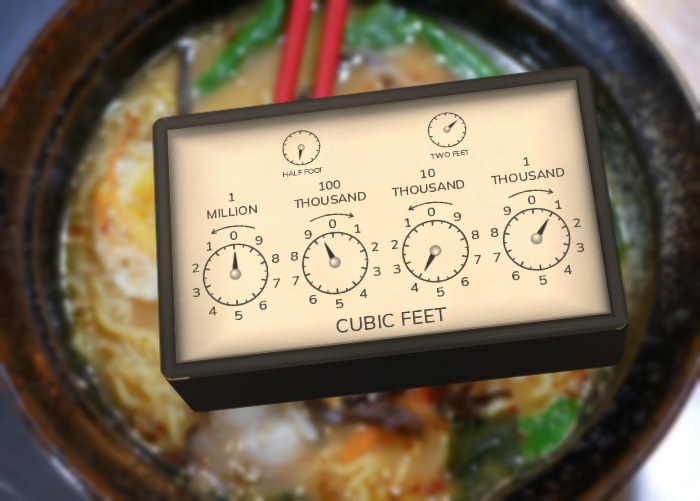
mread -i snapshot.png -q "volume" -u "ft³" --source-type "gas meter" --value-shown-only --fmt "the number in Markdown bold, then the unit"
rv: **994100** ft³
